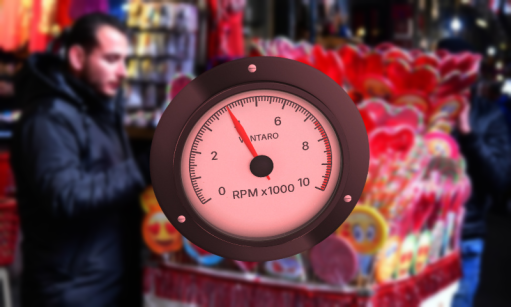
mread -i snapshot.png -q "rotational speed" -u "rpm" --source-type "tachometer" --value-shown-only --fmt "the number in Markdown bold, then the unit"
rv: **4000** rpm
